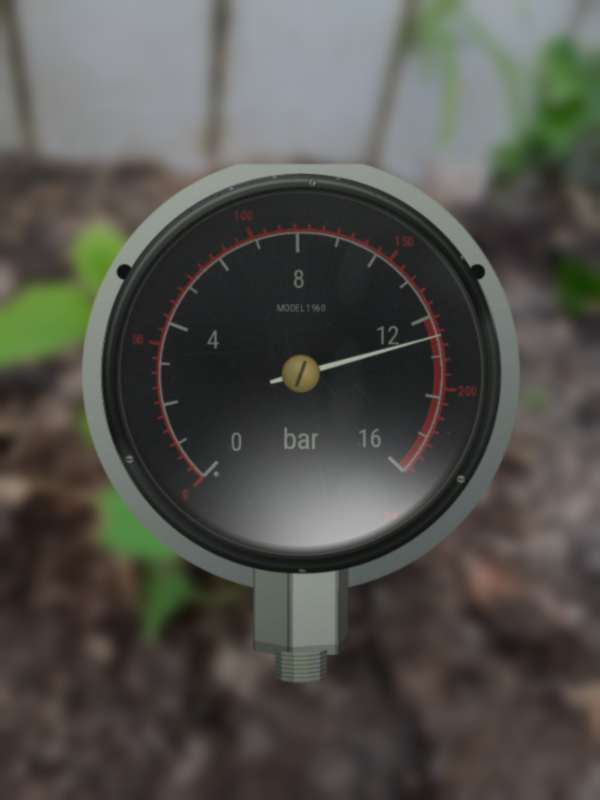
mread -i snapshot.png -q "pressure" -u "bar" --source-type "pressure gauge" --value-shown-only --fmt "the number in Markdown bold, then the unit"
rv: **12.5** bar
